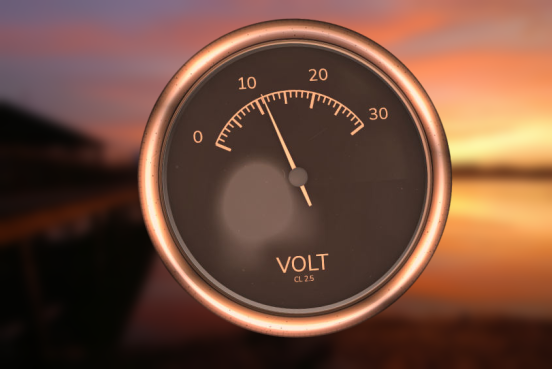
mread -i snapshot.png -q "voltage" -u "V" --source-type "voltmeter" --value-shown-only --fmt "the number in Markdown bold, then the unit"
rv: **11** V
